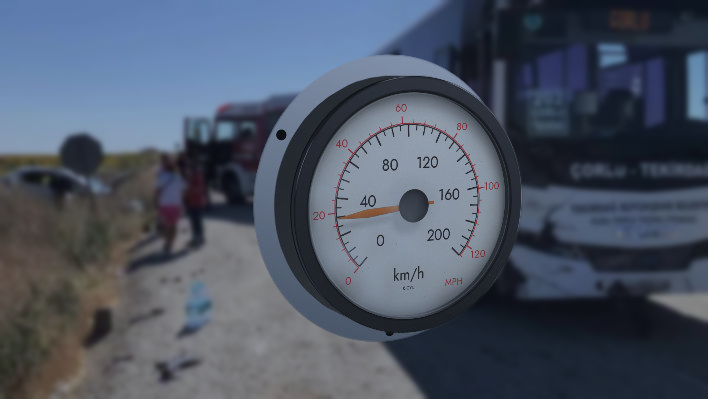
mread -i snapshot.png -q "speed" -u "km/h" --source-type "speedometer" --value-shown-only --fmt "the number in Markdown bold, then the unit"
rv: **30** km/h
